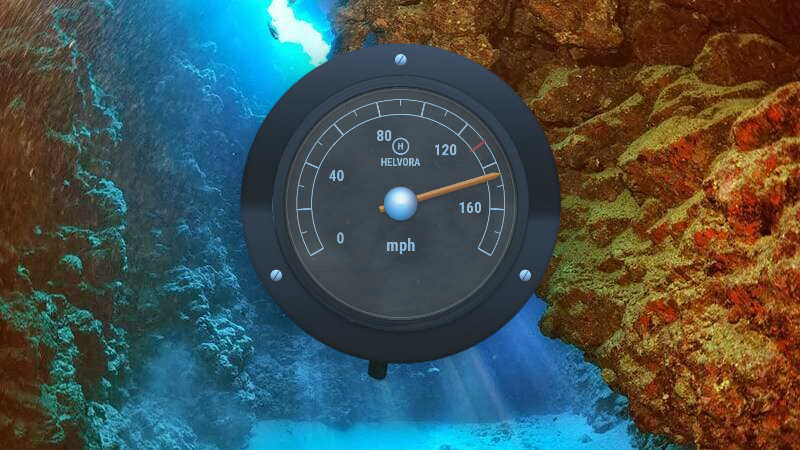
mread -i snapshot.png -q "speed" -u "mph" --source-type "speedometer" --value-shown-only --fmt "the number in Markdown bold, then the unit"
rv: **145** mph
